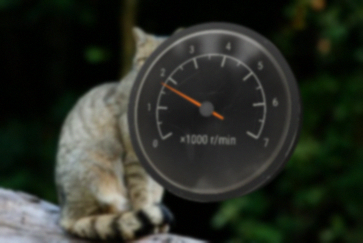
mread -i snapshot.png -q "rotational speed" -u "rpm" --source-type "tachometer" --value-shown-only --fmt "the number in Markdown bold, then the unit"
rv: **1750** rpm
